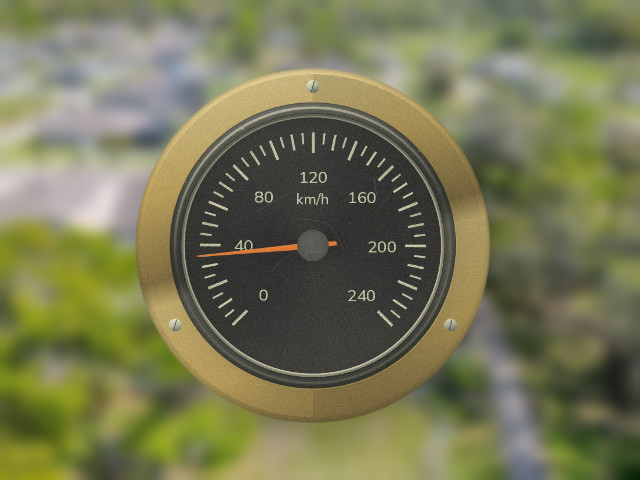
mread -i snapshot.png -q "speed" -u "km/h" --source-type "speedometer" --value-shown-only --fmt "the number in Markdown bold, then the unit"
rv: **35** km/h
